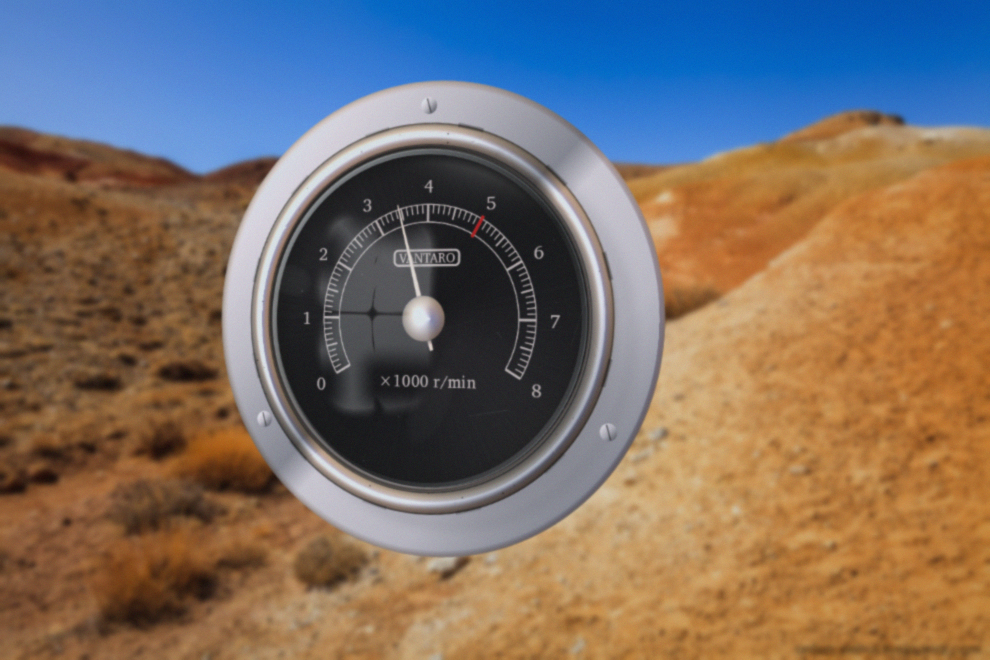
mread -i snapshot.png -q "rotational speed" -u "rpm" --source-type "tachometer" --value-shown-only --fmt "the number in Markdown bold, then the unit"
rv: **3500** rpm
